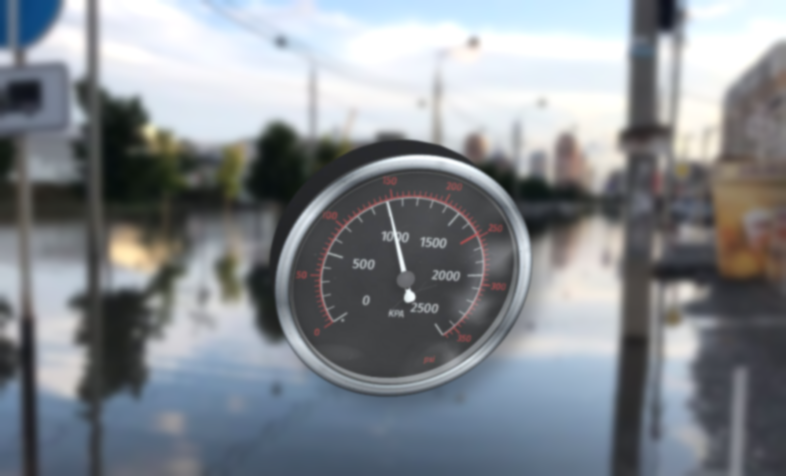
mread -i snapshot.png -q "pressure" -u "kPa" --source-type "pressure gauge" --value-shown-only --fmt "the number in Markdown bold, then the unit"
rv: **1000** kPa
